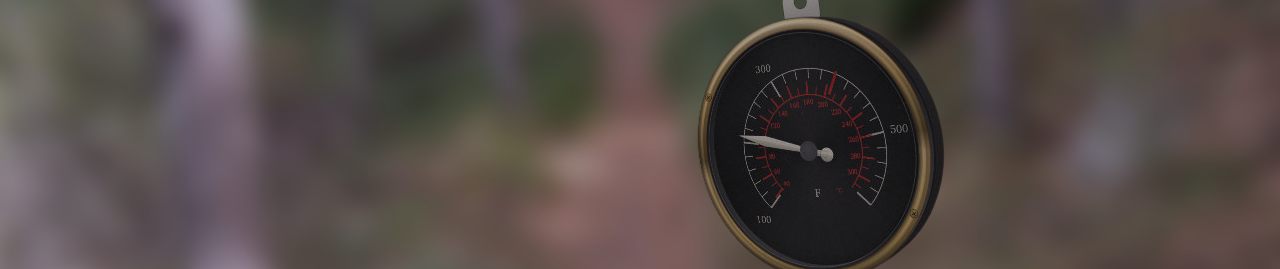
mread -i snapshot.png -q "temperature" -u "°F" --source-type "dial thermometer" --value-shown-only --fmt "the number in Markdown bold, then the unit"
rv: **210** °F
